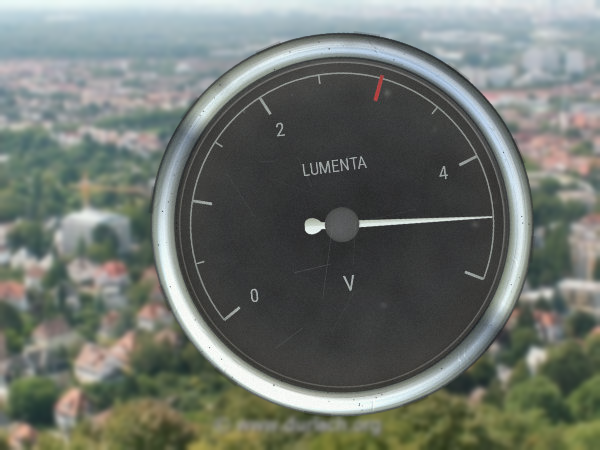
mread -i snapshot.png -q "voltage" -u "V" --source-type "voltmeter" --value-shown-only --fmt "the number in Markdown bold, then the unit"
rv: **4.5** V
